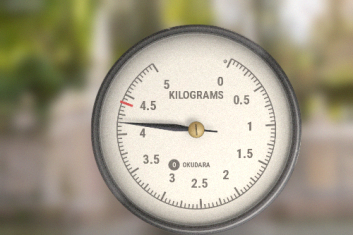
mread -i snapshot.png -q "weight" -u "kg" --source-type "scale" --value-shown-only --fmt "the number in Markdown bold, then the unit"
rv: **4.15** kg
